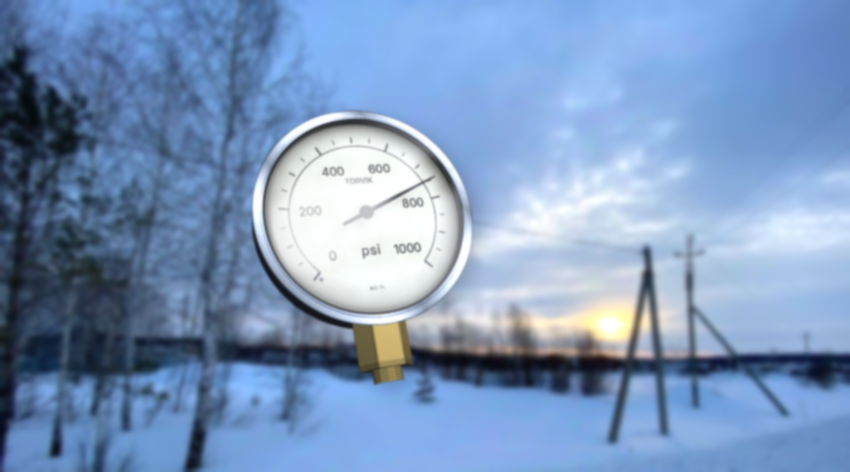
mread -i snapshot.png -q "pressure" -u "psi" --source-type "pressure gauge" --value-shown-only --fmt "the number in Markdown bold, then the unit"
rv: **750** psi
